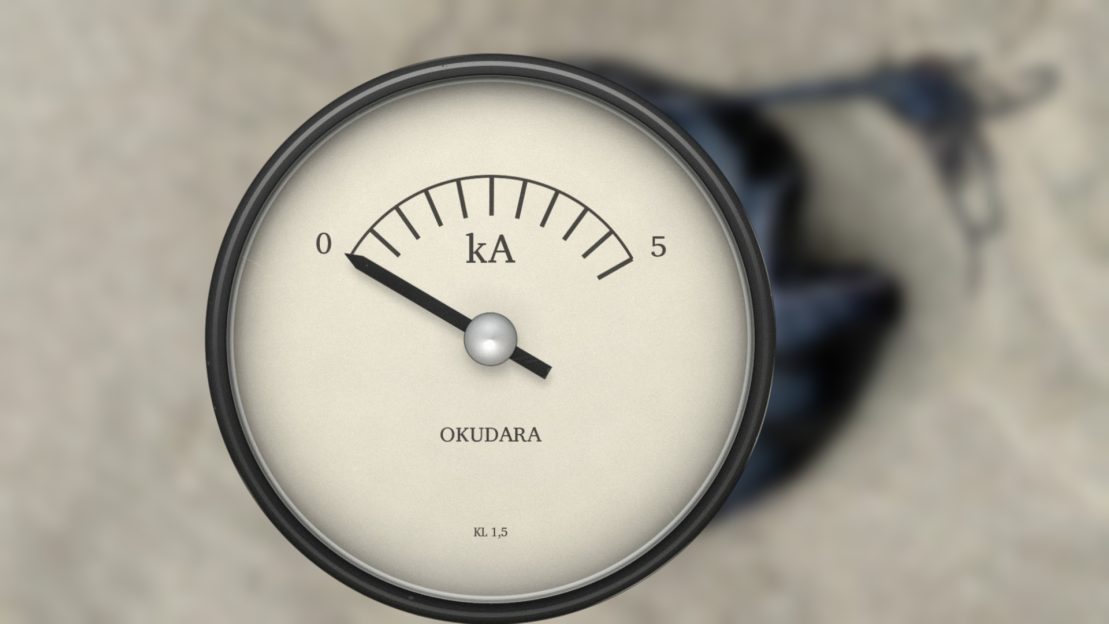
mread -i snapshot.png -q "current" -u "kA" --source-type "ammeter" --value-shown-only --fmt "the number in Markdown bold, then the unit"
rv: **0** kA
